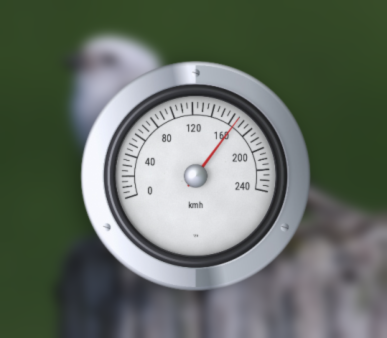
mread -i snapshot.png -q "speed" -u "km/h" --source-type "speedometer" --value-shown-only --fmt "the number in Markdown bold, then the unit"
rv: **165** km/h
